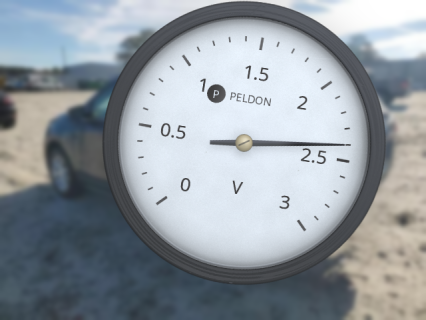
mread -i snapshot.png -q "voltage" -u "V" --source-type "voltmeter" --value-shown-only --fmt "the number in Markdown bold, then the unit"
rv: **2.4** V
